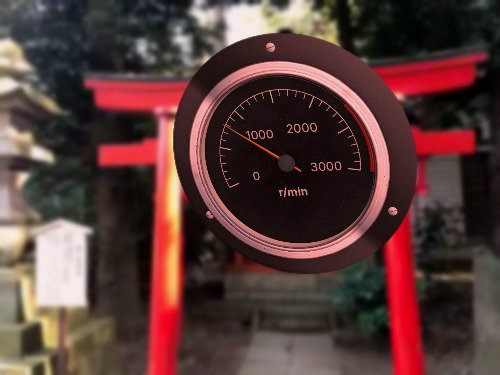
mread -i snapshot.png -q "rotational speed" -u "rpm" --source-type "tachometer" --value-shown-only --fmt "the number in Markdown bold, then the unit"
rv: **800** rpm
